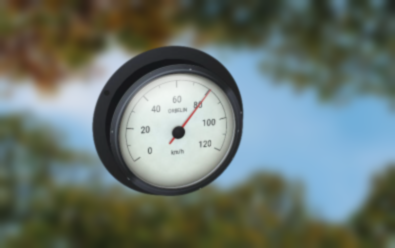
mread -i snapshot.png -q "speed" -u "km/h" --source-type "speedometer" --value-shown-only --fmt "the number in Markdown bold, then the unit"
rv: **80** km/h
